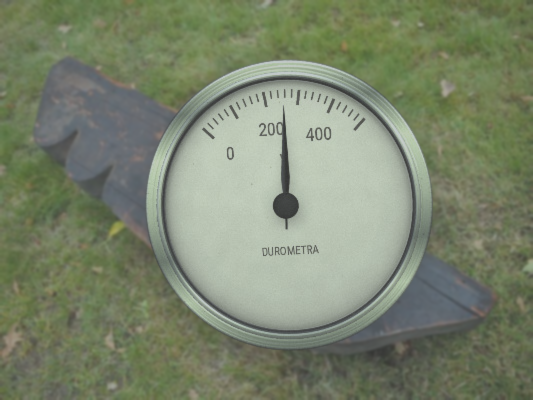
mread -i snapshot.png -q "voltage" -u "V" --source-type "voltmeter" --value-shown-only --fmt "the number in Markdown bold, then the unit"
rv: **260** V
